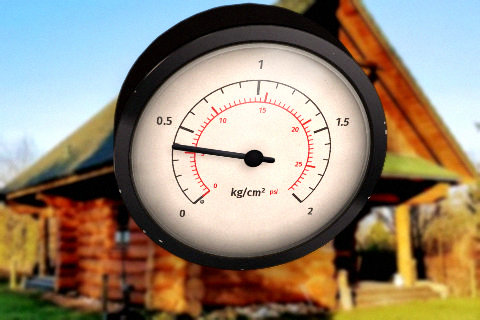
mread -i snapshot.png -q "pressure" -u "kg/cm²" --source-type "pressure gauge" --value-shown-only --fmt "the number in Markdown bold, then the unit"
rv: **0.4** kg/cm²
